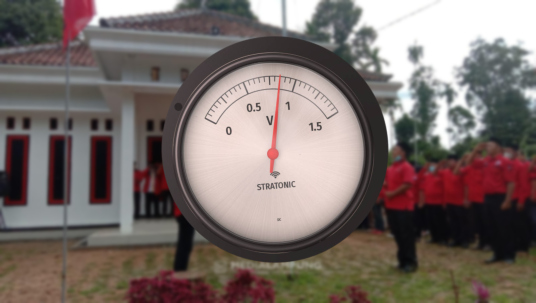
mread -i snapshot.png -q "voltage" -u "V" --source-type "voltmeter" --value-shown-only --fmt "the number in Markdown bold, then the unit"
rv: **0.85** V
